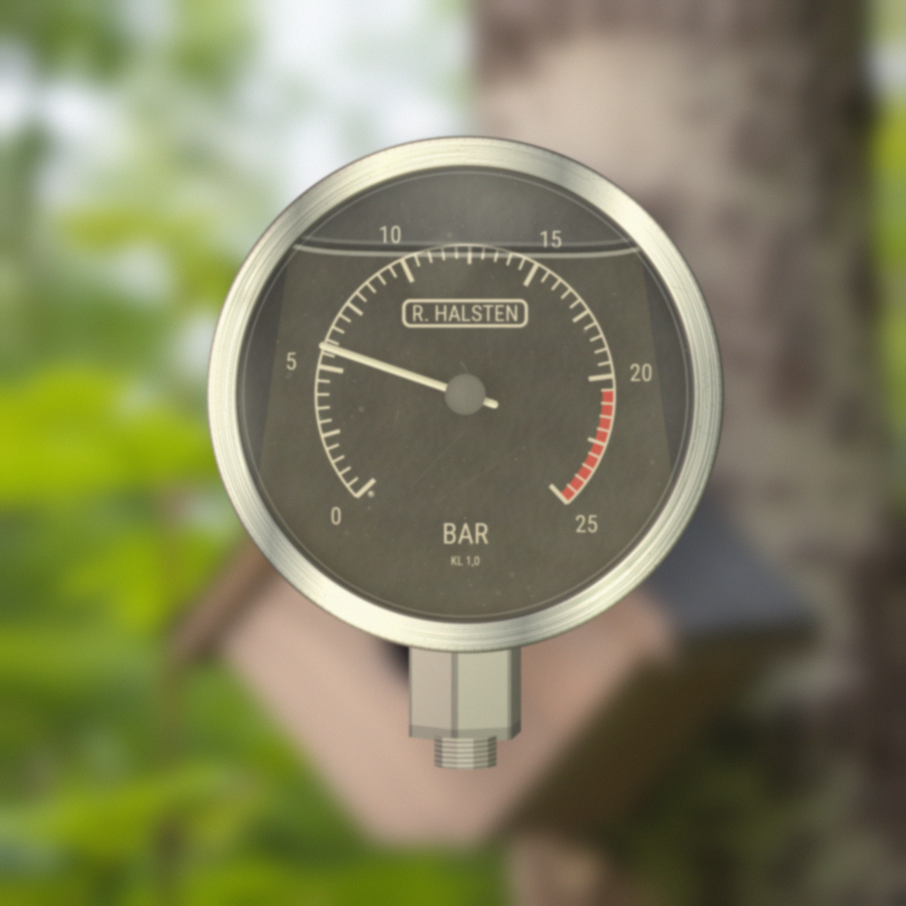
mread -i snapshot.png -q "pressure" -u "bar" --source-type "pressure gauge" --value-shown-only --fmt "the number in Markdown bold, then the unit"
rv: **5.75** bar
